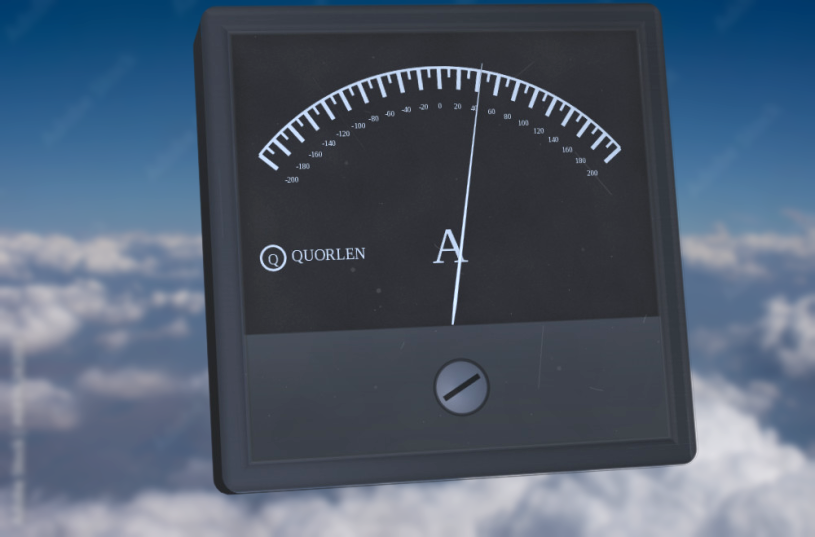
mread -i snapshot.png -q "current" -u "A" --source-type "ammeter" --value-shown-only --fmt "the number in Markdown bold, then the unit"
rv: **40** A
